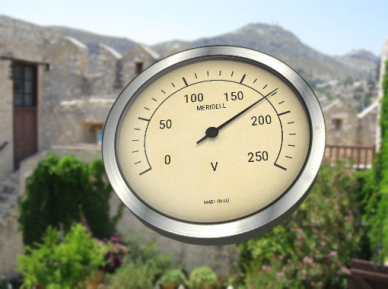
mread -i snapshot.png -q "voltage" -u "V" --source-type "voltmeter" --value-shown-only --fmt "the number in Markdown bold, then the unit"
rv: **180** V
